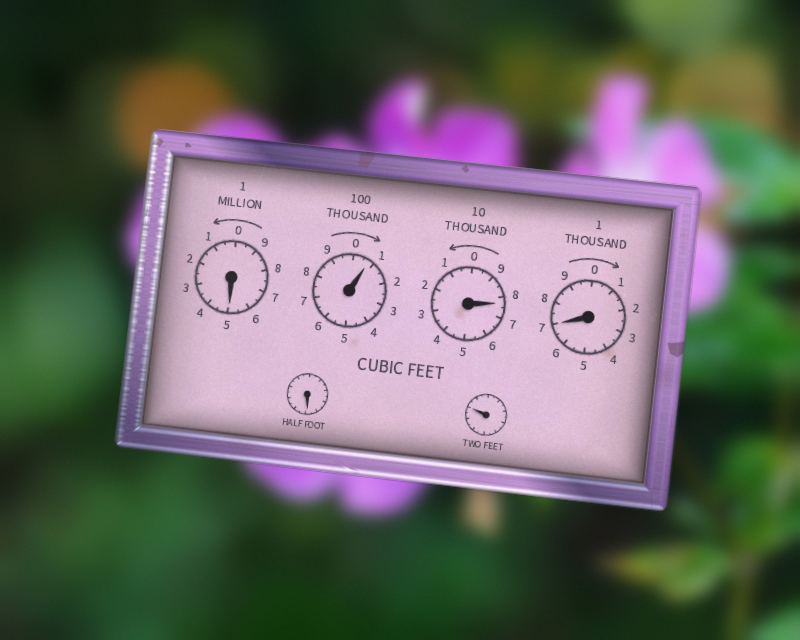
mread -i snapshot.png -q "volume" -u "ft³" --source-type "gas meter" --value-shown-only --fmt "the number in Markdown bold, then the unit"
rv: **507700** ft³
